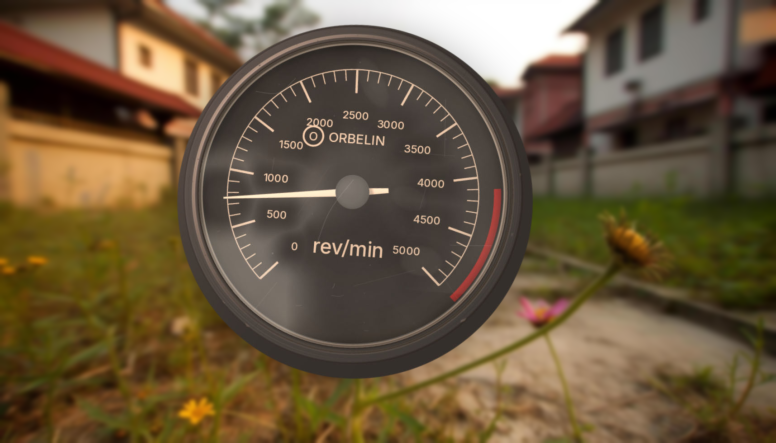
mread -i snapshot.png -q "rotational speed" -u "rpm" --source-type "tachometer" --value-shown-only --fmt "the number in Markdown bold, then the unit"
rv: **750** rpm
